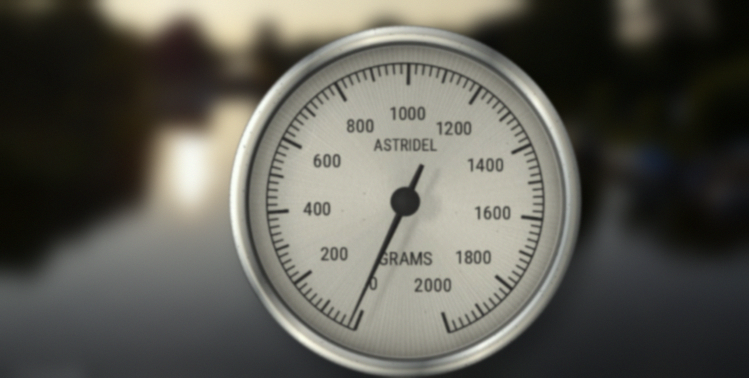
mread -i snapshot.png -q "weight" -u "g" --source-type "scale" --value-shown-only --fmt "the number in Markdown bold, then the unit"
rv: **20** g
